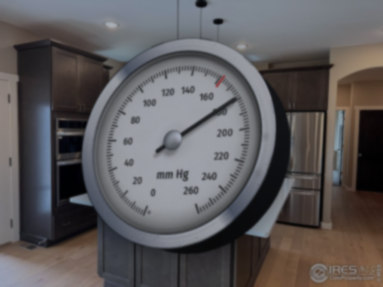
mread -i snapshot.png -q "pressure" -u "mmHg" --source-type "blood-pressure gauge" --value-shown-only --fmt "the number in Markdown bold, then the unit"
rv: **180** mmHg
